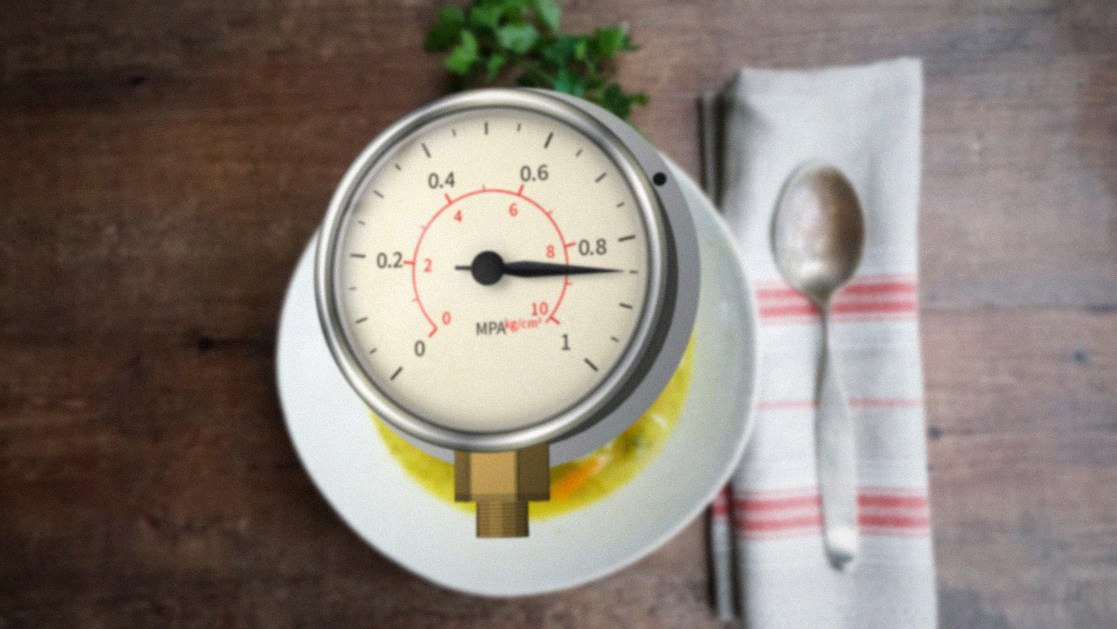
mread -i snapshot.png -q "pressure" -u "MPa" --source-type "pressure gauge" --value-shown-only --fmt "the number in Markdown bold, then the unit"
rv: **0.85** MPa
